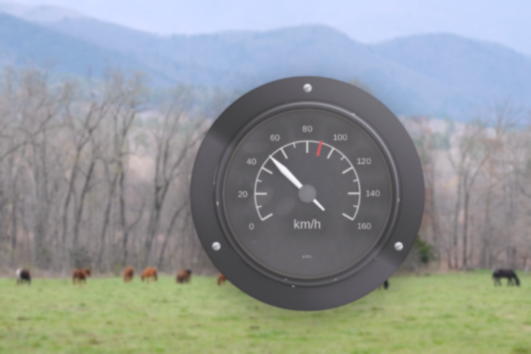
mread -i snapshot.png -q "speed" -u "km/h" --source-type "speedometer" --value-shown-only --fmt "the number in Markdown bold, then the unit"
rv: **50** km/h
